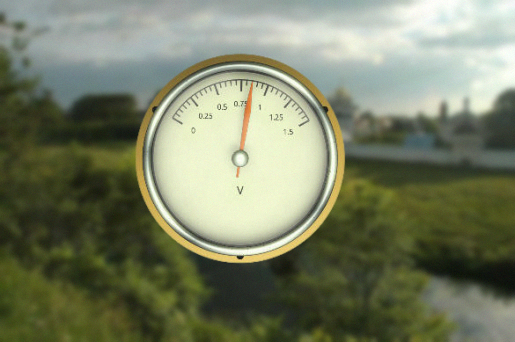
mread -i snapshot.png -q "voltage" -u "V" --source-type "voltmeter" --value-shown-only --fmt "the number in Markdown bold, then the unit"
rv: **0.85** V
